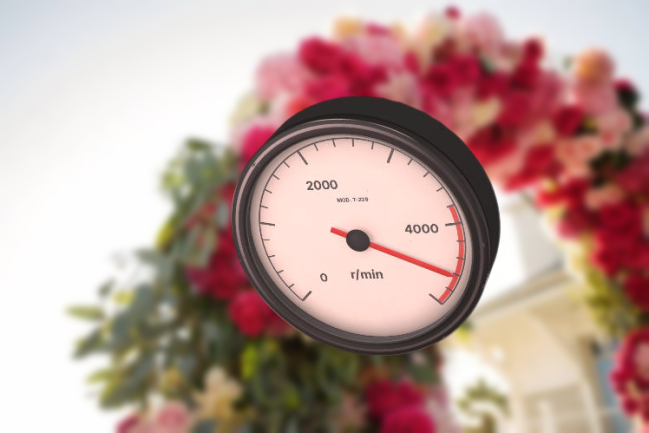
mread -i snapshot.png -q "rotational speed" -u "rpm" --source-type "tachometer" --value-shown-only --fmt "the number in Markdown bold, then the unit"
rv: **4600** rpm
